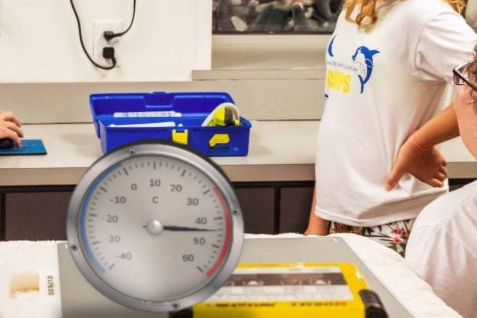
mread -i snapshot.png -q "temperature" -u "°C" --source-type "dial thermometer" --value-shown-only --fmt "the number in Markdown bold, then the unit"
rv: **44** °C
